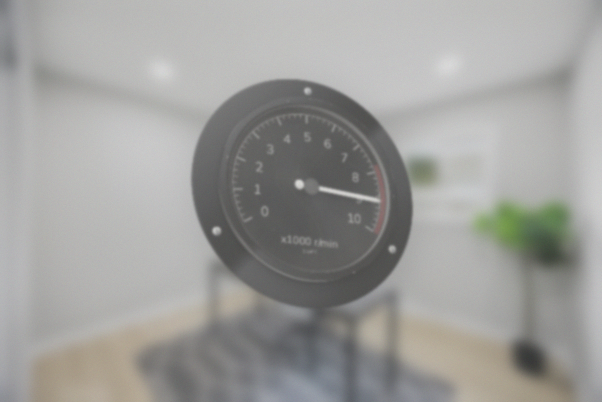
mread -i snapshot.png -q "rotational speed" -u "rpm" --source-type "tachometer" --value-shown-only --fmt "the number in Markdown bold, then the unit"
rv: **9000** rpm
